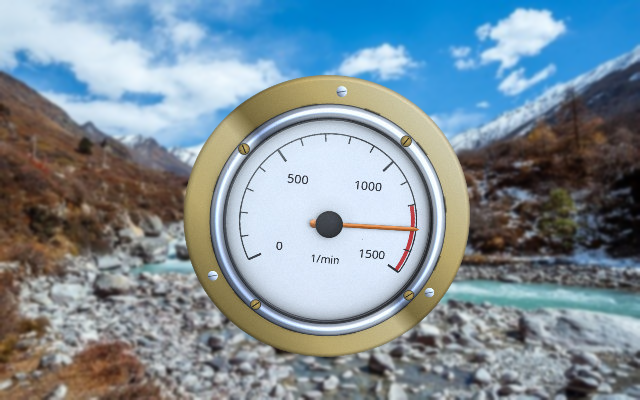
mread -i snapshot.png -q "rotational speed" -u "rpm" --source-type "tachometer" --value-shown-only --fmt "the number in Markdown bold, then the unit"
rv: **1300** rpm
